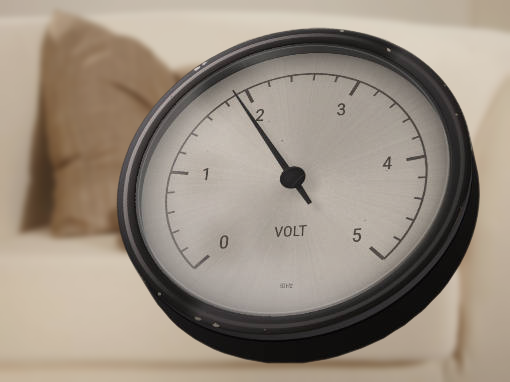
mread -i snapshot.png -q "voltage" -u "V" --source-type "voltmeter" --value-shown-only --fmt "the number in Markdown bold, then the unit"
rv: **1.9** V
